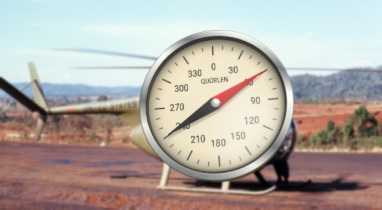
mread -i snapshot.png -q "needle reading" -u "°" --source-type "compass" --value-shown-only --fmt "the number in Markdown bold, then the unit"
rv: **60** °
